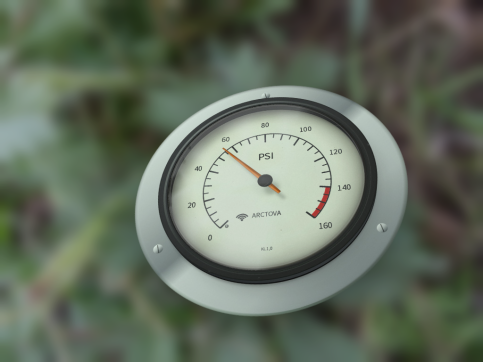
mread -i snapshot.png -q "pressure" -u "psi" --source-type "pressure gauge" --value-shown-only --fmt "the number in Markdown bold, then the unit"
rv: **55** psi
